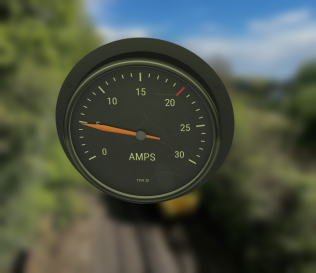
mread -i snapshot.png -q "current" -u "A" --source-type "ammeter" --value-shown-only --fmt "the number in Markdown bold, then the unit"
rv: **5** A
